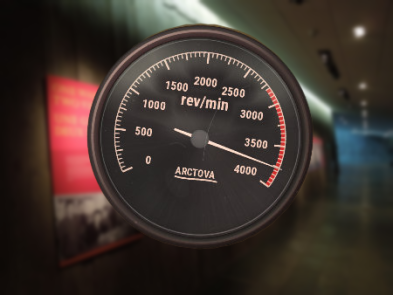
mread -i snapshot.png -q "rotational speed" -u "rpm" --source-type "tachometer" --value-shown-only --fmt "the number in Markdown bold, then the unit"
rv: **3750** rpm
